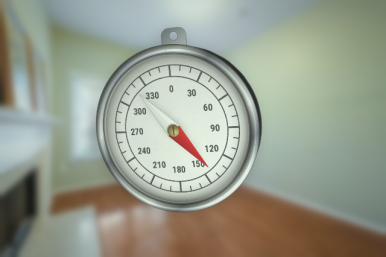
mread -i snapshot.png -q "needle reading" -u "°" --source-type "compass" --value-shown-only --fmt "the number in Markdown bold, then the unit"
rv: **140** °
